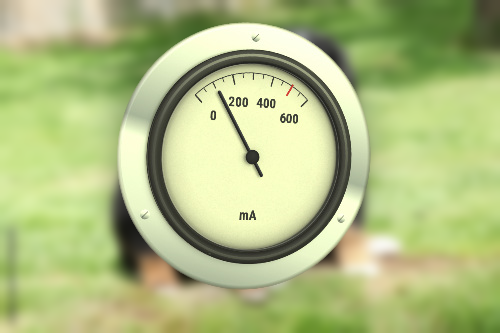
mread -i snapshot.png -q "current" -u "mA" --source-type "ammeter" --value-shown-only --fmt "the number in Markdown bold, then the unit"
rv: **100** mA
